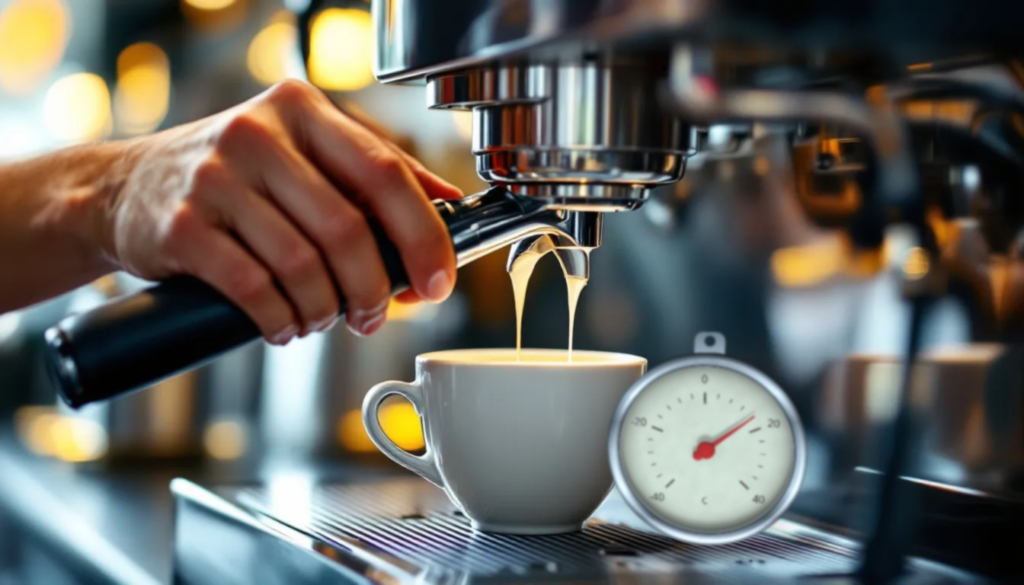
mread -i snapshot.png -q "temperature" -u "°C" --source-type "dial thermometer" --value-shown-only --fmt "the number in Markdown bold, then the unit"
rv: **16** °C
